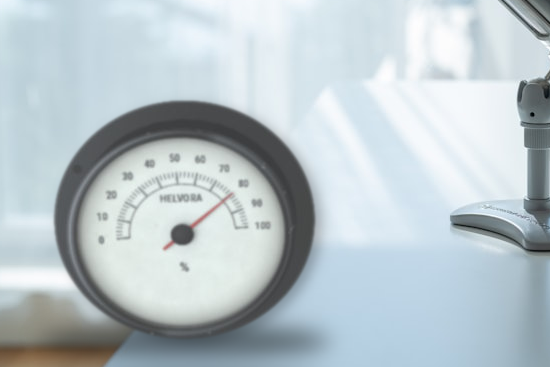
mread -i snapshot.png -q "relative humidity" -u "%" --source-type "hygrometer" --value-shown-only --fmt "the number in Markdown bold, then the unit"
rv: **80** %
